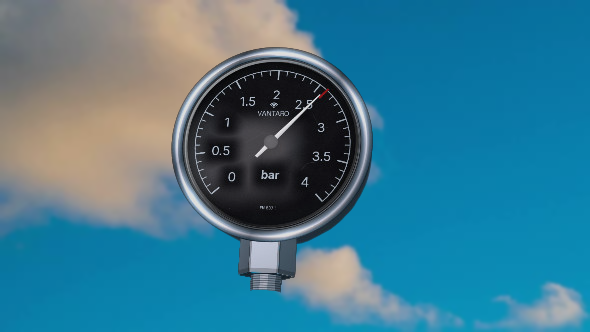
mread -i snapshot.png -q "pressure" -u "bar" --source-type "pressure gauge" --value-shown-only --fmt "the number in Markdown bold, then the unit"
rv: **2.6** bar
